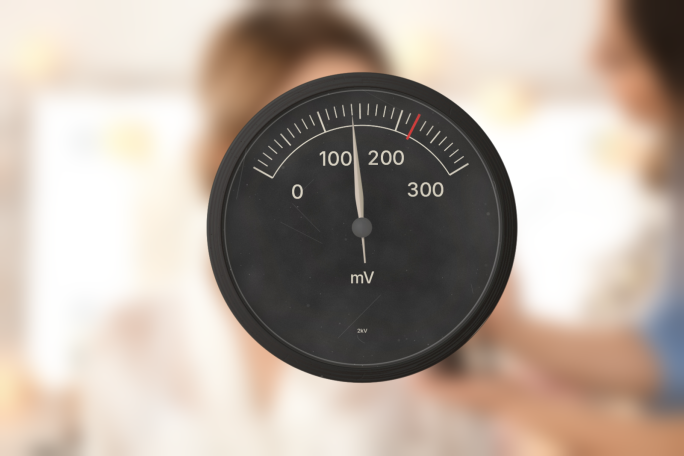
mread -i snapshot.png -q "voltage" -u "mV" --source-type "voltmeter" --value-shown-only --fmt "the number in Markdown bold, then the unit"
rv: **140** mV
